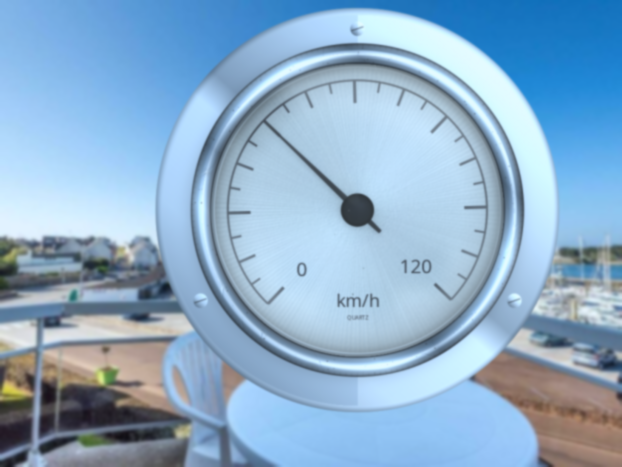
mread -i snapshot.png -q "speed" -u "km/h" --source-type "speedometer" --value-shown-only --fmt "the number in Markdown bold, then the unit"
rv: **40** km/h
